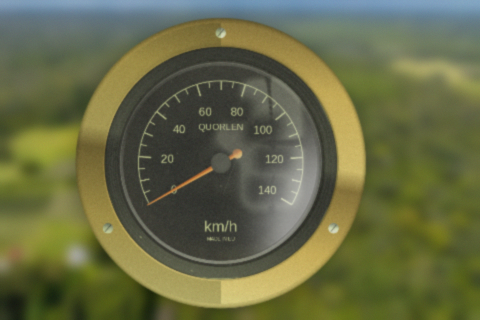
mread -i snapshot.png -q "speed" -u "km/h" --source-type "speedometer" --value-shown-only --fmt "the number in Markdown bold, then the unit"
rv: **0** km/h
